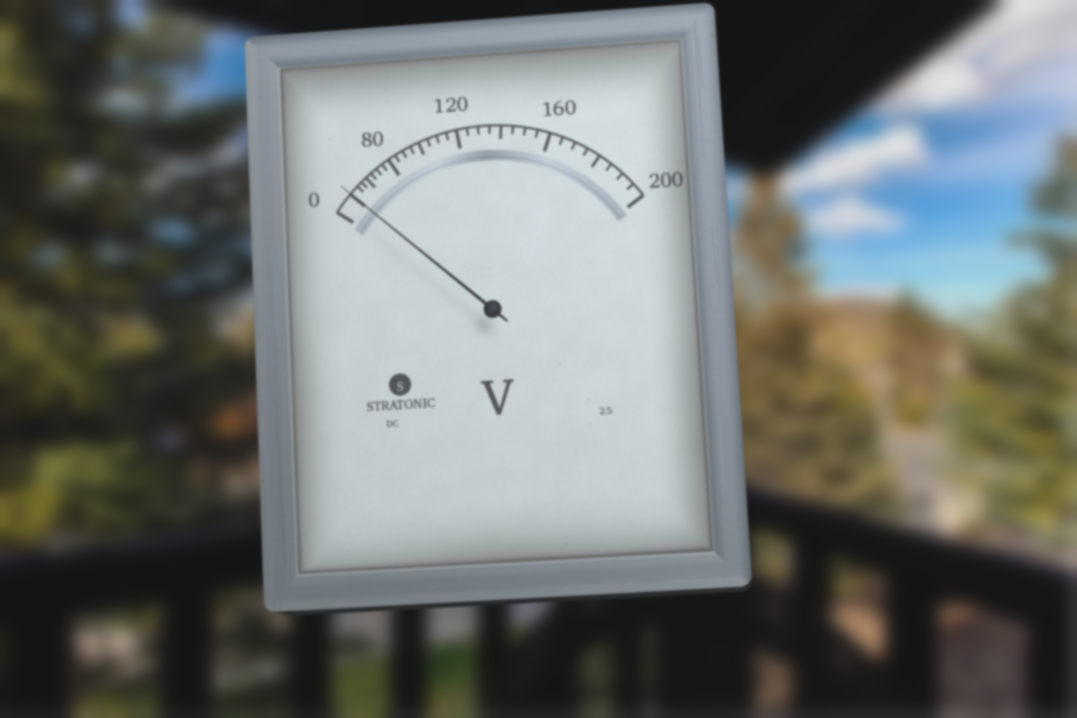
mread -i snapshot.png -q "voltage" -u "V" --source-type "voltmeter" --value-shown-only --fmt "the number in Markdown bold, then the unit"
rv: **40** V
